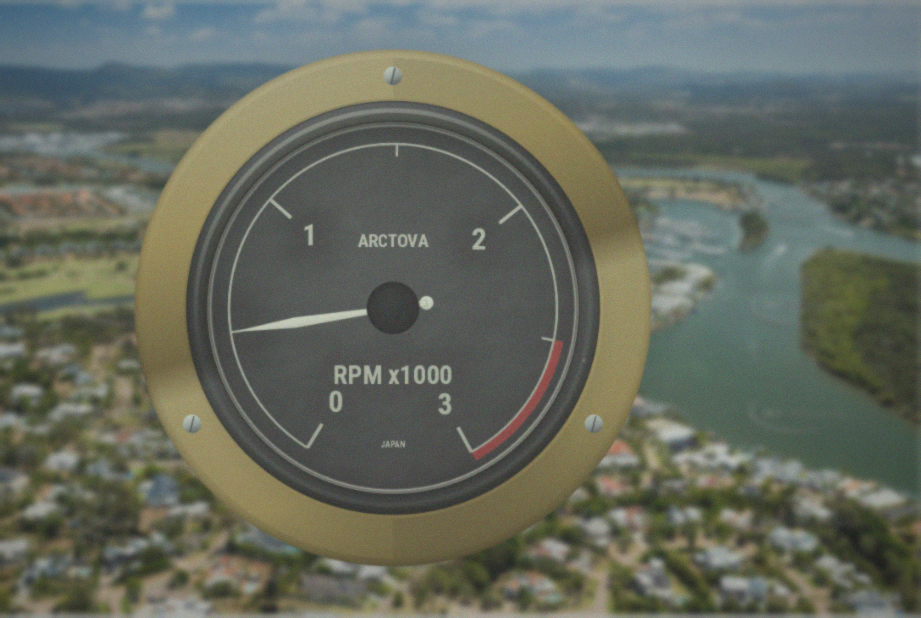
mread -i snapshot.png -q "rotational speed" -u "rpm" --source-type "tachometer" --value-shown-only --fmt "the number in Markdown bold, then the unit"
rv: **500** rpm
